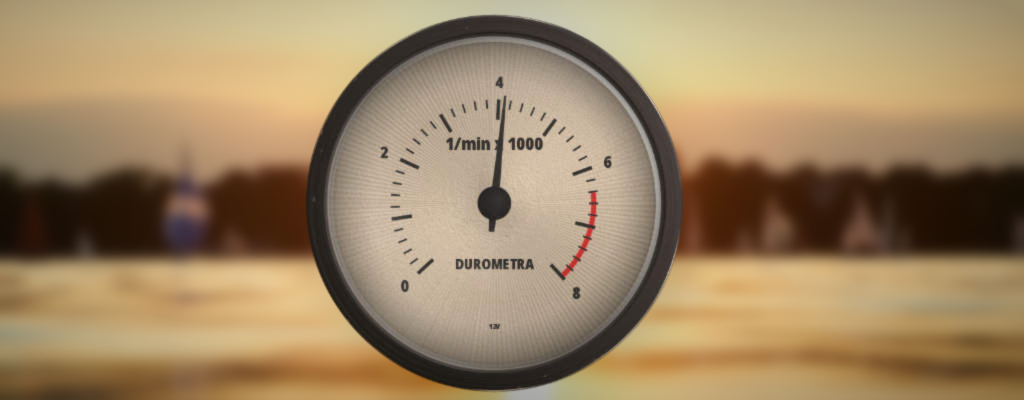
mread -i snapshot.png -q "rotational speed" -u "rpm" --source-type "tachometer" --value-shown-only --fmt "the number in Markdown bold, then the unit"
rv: **4100** rpm
